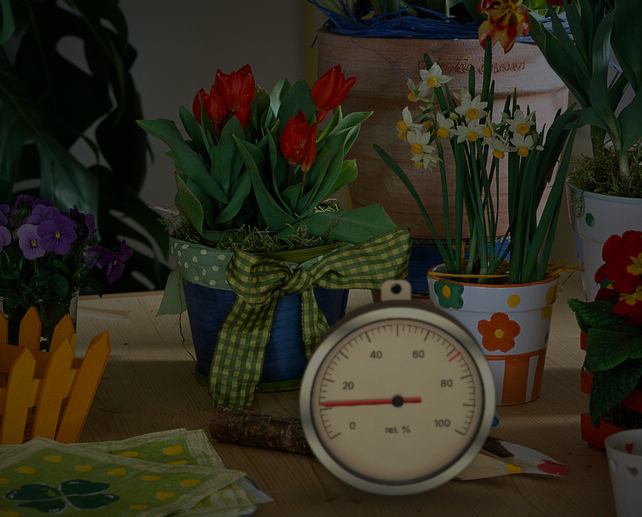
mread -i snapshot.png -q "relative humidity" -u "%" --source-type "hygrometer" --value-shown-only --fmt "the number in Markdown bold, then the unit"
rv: **12** %
